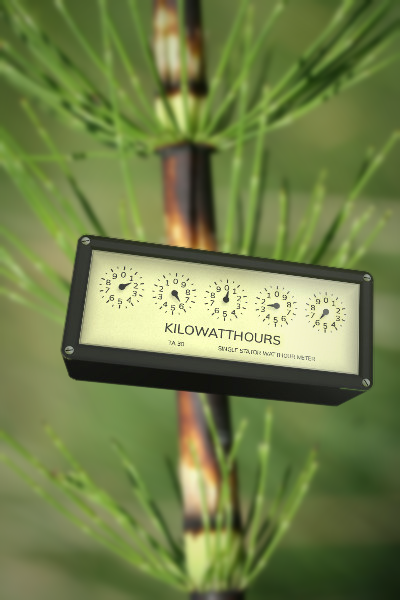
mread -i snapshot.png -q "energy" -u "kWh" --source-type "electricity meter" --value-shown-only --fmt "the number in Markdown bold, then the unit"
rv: **16026** kWh
